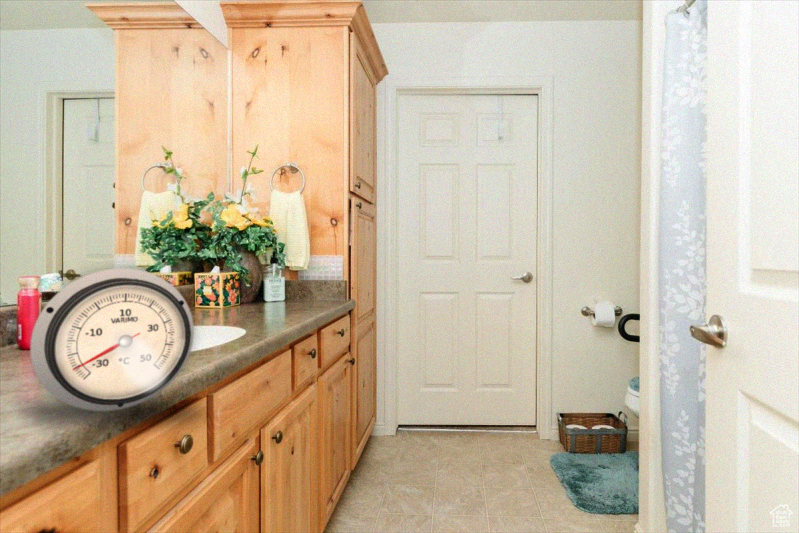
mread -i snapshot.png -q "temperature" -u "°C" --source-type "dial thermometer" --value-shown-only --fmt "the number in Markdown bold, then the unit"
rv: **-25** °C
